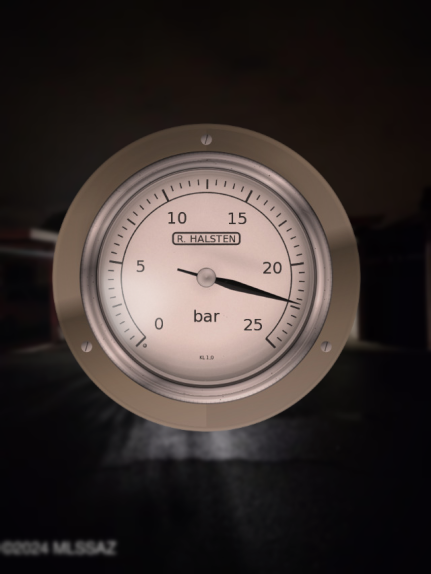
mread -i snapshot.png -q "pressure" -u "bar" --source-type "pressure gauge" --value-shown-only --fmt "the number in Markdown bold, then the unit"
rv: **22.25** bar
